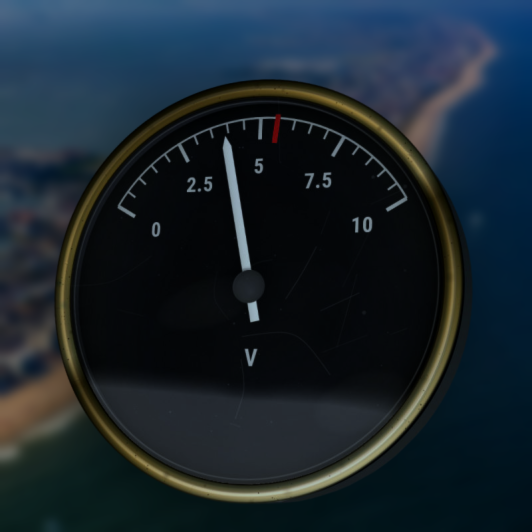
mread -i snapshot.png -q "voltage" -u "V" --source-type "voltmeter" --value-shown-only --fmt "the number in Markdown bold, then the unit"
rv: **4** V
